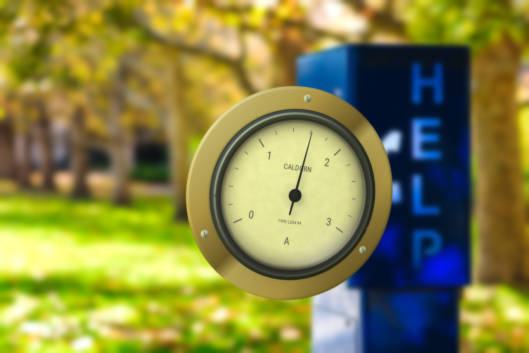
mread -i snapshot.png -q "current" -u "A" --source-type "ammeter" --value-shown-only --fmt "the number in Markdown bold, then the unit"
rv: **1.6** A
